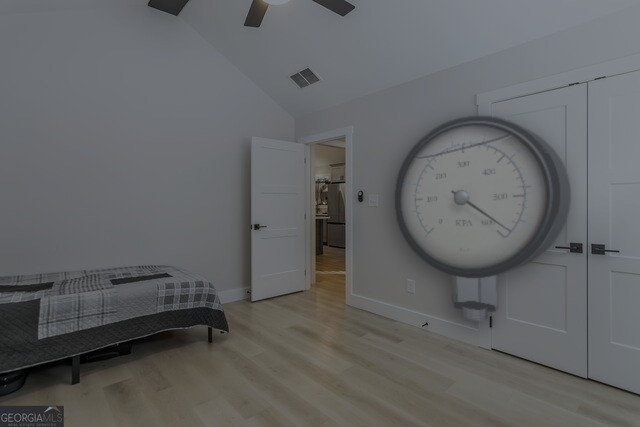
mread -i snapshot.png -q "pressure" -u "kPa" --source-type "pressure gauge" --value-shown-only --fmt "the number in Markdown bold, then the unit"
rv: **580** kPa
